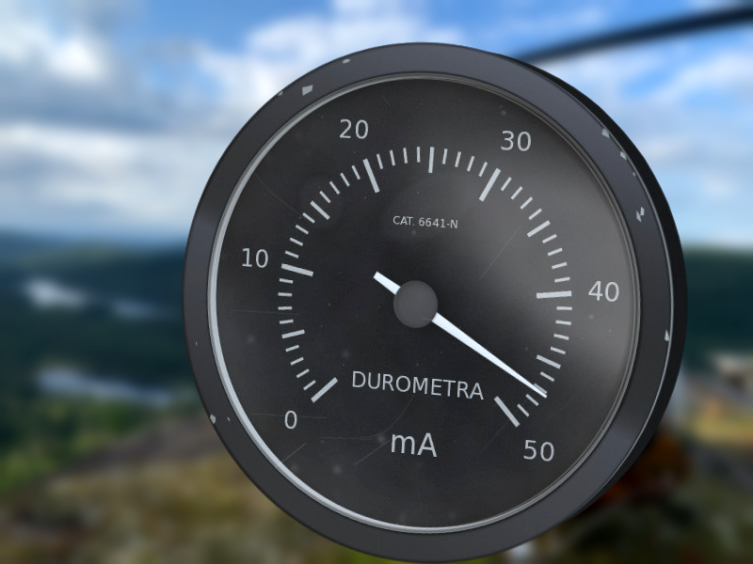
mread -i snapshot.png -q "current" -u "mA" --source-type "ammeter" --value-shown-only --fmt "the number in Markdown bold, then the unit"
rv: **47** mA
